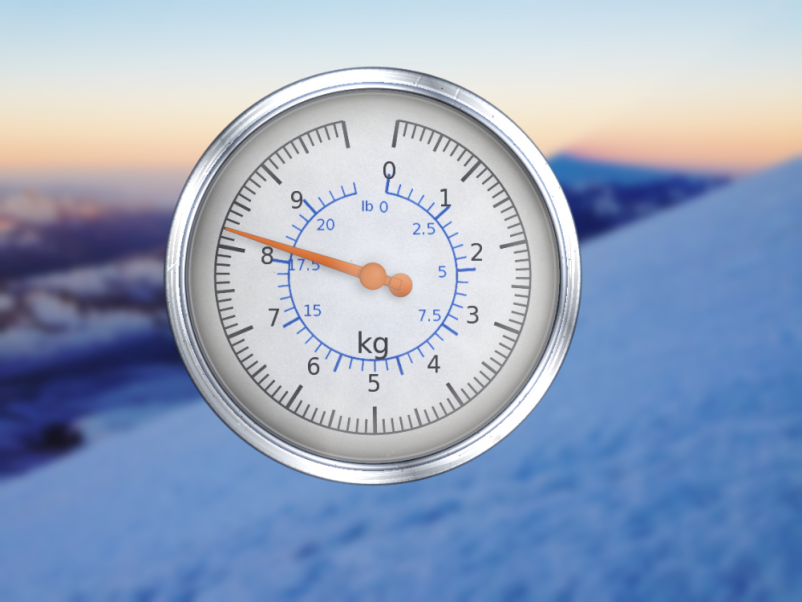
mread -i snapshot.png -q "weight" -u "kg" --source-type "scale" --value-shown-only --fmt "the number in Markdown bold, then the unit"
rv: **8.2** kg
